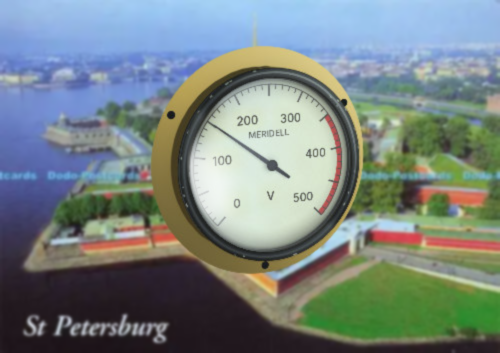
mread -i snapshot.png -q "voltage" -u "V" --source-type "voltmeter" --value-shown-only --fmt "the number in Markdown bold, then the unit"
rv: **150** V
